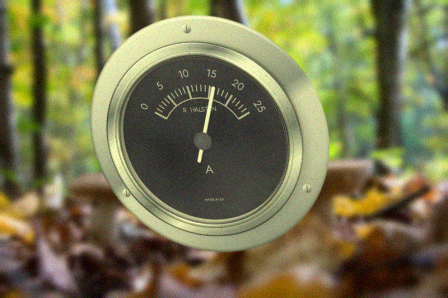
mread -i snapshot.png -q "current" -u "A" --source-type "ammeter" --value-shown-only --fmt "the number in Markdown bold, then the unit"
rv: **16** A
